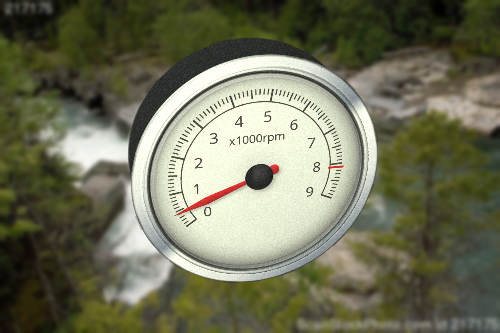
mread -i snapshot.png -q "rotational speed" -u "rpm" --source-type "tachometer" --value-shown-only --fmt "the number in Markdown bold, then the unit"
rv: **500** rpm
